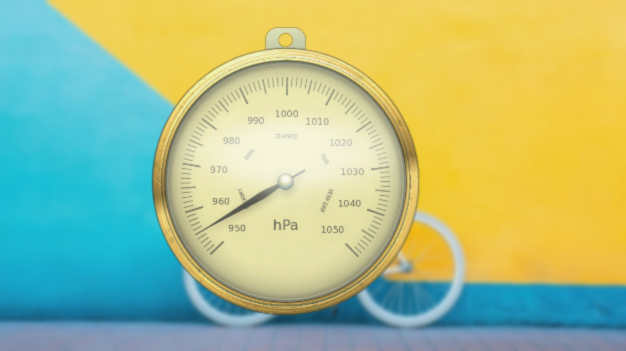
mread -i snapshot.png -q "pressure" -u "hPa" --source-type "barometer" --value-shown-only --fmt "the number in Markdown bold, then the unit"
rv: **955** hPa
